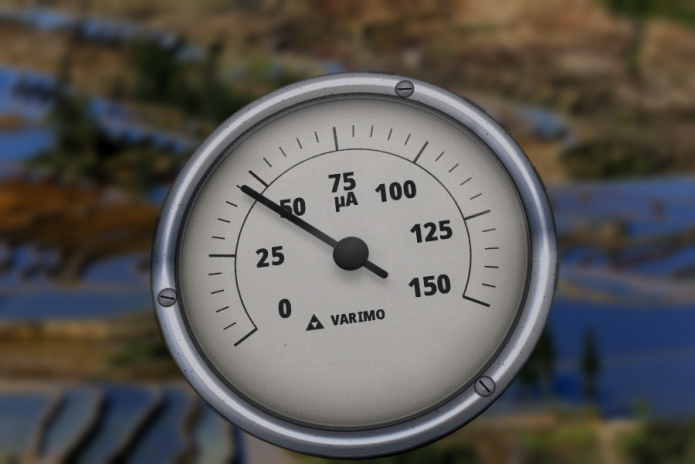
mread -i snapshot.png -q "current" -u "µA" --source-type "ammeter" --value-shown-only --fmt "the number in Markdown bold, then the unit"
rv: **45** µA
